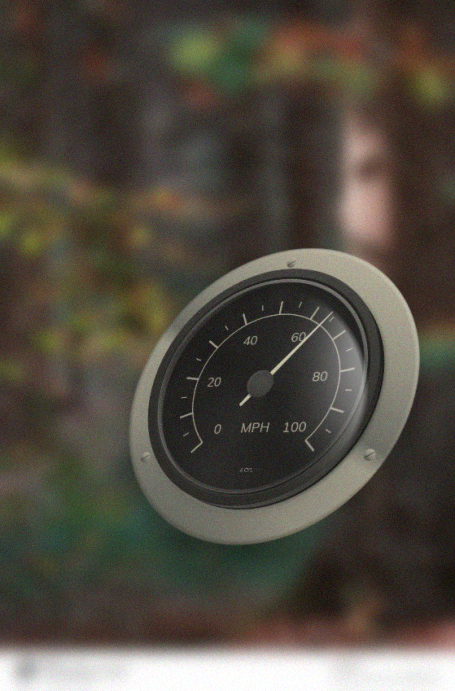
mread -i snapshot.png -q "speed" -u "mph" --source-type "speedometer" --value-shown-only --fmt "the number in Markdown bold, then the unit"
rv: **65** mph
